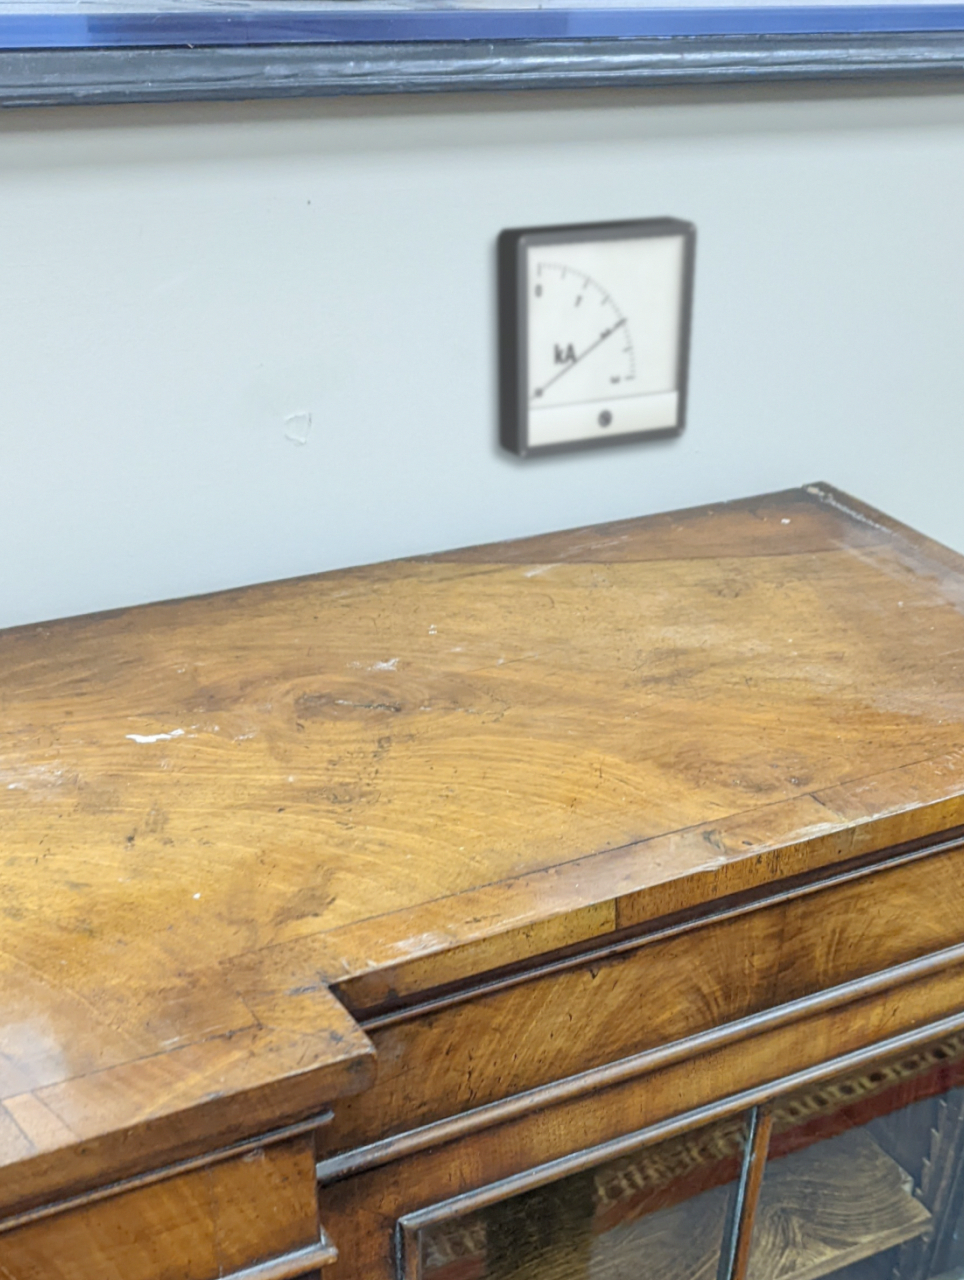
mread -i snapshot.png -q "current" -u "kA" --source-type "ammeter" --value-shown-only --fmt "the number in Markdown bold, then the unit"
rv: **2** kA
